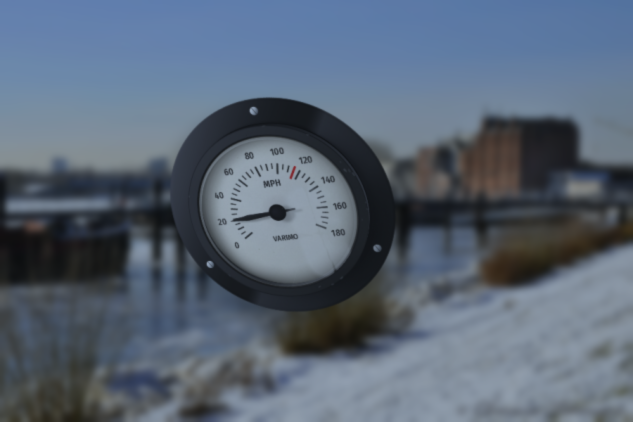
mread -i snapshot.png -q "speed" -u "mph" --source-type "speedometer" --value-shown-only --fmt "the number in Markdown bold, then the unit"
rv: **20** mph
